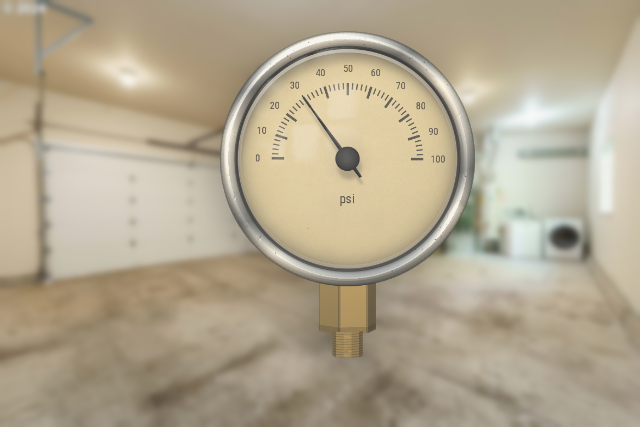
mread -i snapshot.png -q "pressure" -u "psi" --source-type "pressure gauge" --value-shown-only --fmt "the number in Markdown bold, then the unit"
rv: **30** psi
